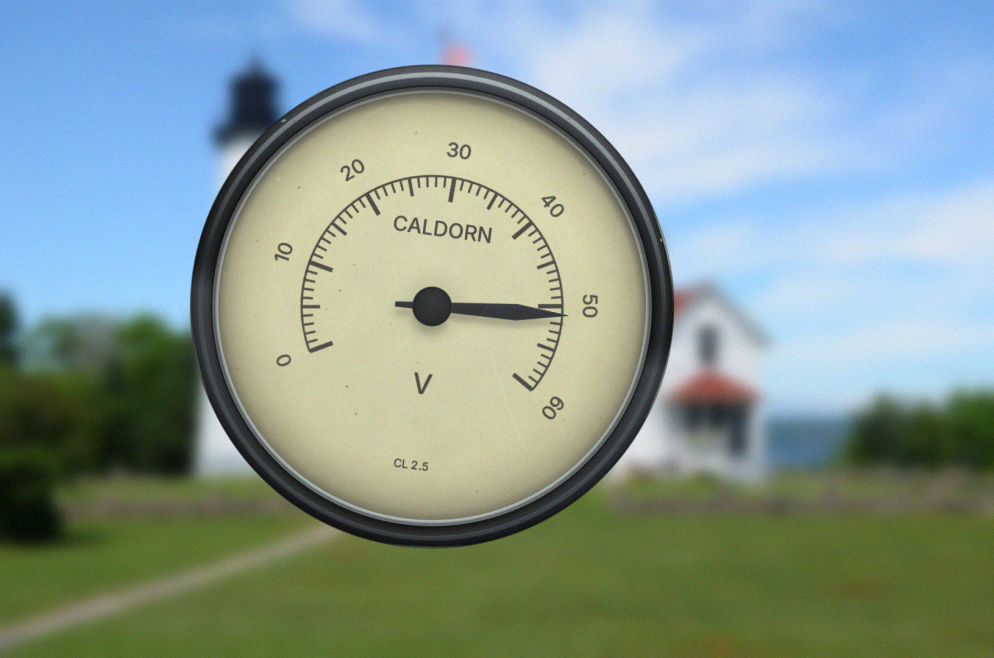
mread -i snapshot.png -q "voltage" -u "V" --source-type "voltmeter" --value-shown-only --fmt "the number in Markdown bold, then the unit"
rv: **51** V
